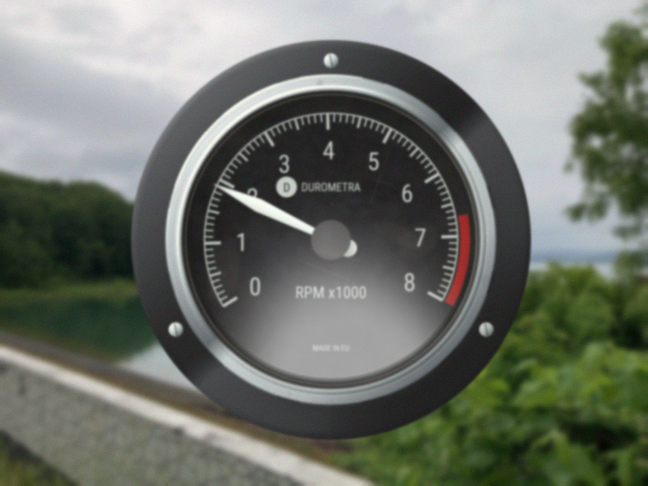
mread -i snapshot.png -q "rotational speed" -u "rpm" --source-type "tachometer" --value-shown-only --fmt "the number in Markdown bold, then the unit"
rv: **1900** rpm
